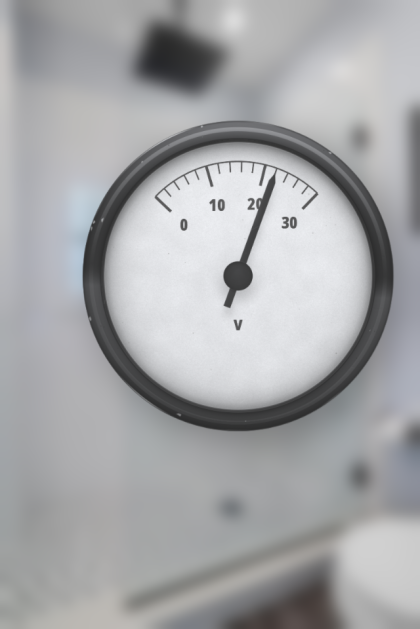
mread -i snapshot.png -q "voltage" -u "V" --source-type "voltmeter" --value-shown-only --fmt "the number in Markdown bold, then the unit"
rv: **22** V
